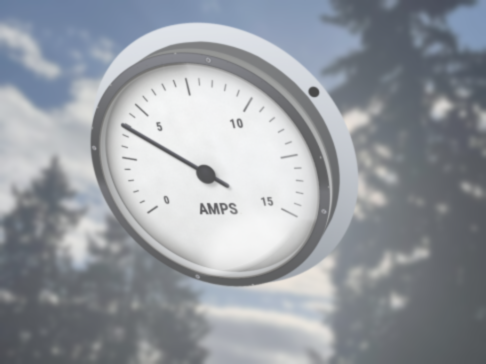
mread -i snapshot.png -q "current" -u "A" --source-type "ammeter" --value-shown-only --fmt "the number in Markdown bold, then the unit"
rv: **4** A
